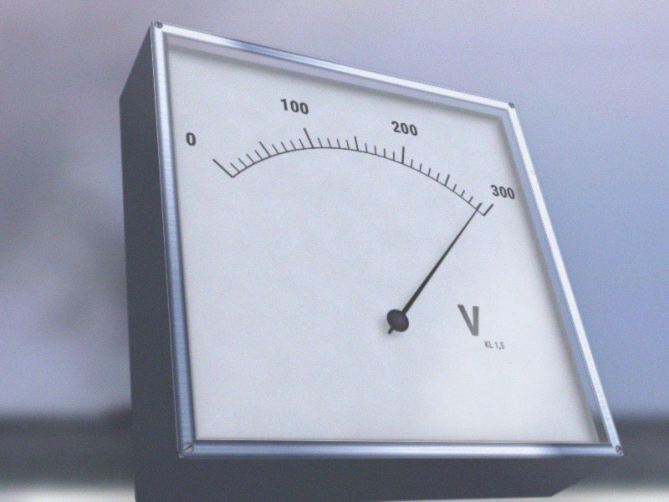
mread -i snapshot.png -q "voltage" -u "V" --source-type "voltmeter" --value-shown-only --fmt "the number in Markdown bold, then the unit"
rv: **290** V
